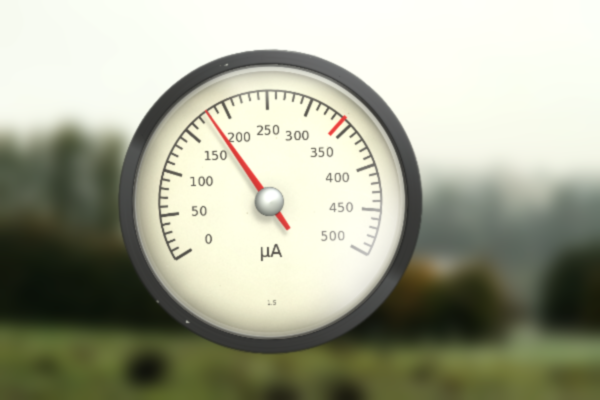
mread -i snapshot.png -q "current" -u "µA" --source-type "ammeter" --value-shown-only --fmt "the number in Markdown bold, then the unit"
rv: **180** µA
